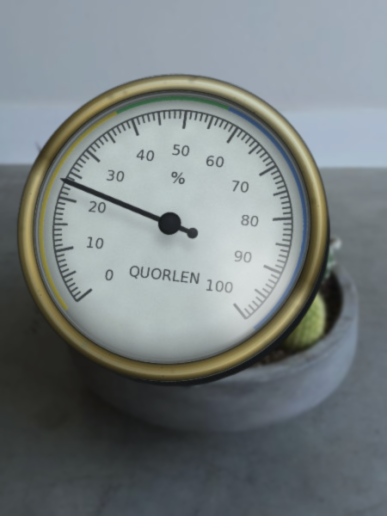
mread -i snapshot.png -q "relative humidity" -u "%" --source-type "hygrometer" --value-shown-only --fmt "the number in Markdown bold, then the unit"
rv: **23** %
